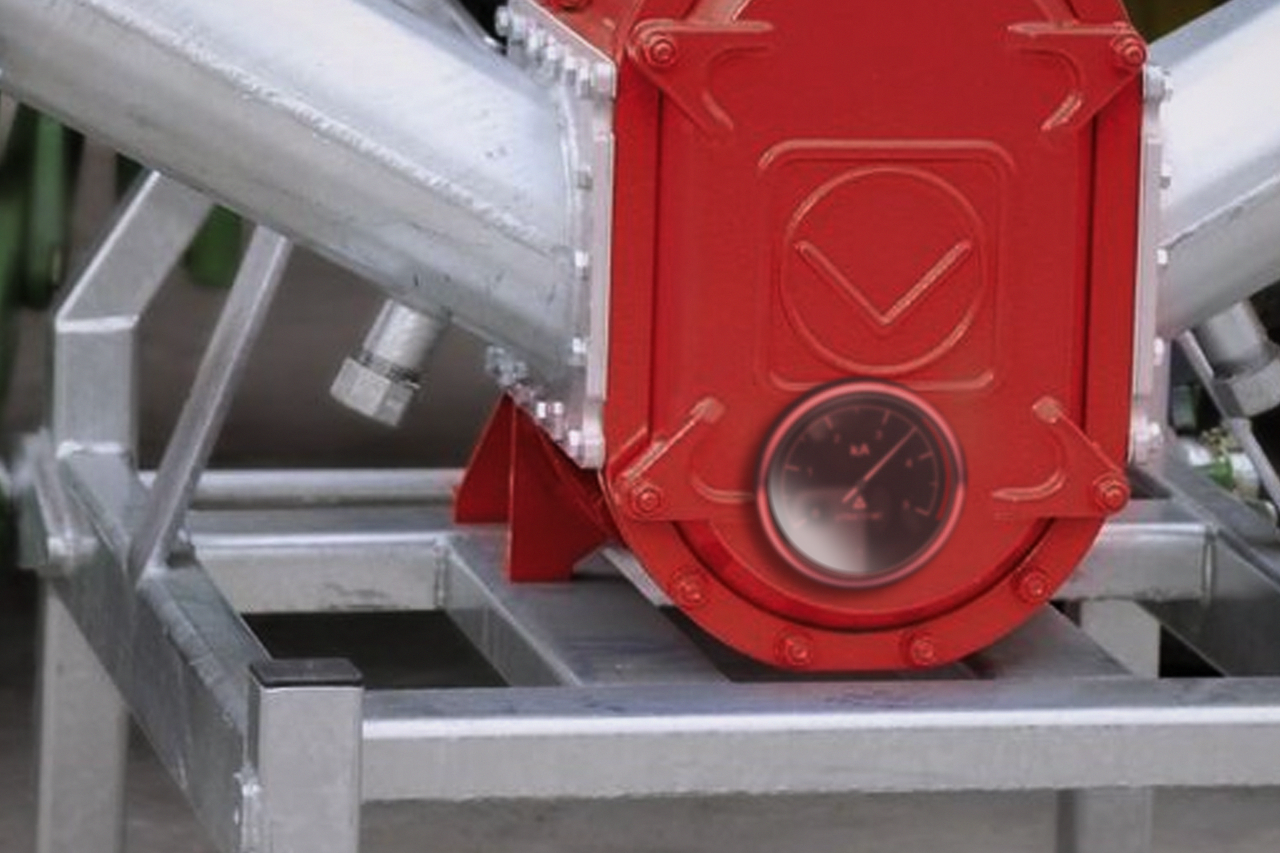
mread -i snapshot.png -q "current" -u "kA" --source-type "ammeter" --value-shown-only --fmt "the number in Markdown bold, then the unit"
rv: **3.5** kA
